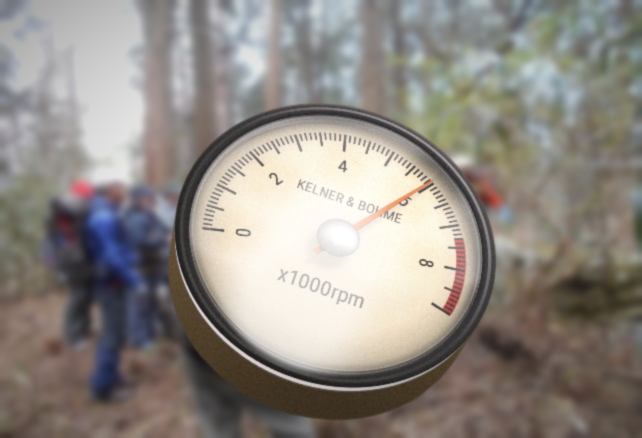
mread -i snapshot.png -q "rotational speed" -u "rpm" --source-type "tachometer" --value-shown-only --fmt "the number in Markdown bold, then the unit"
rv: **6000** rpm
